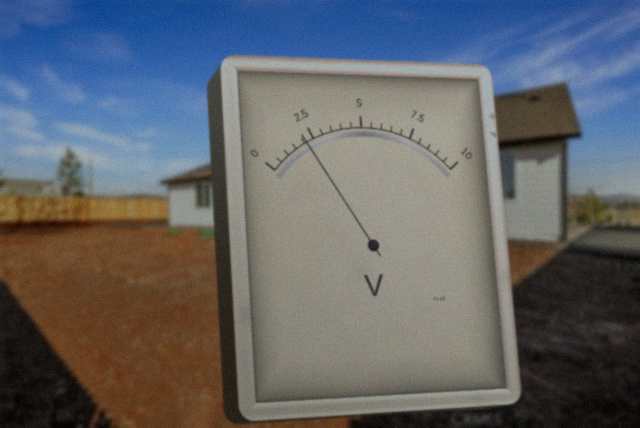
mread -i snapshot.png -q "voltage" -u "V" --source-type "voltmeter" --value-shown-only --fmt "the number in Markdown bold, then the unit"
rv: **2** V
